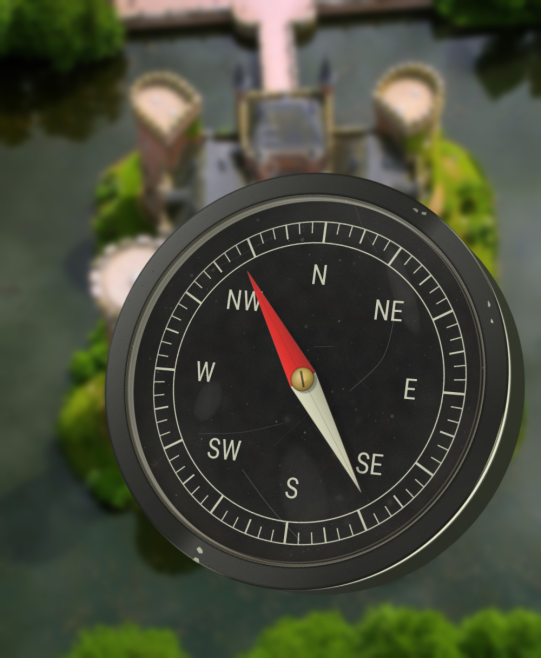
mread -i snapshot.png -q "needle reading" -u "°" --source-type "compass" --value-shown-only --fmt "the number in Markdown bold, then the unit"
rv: **325** °
